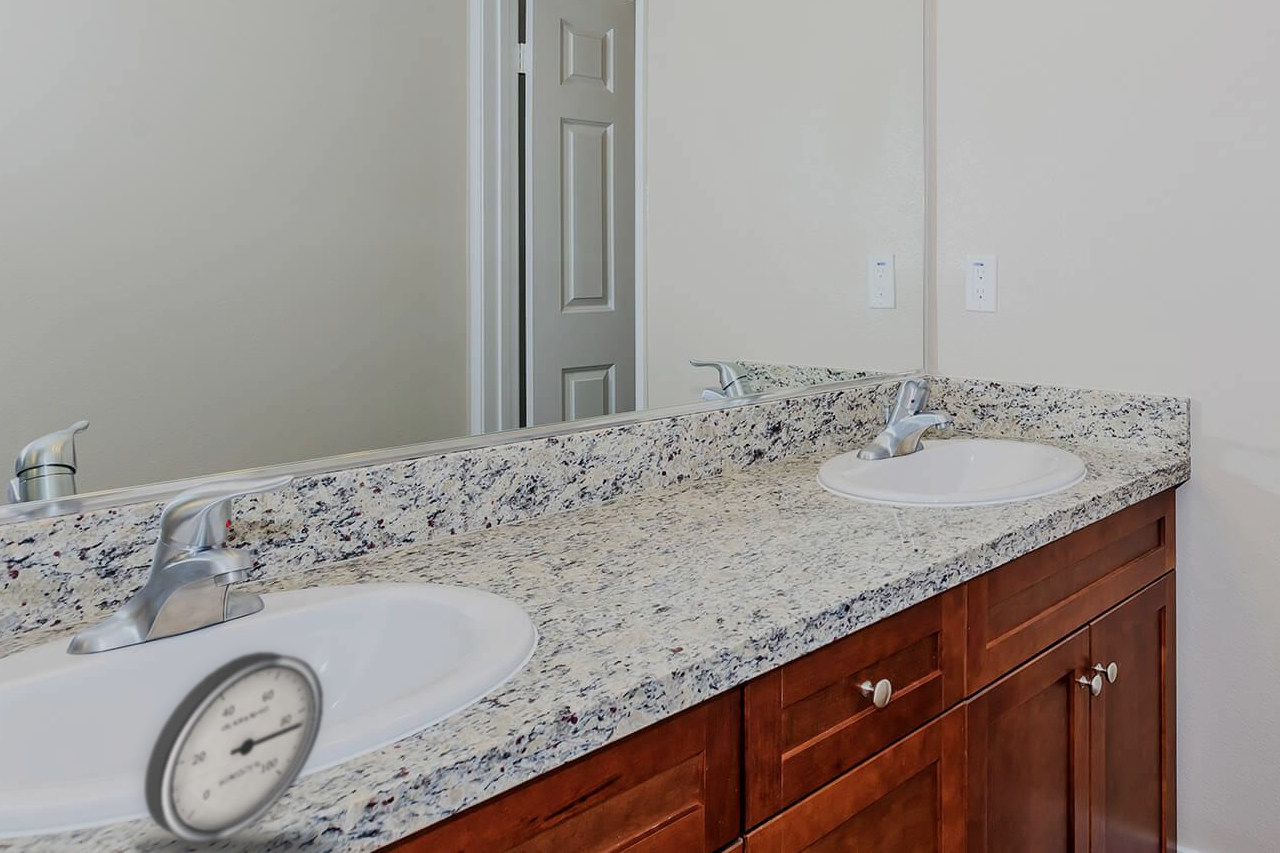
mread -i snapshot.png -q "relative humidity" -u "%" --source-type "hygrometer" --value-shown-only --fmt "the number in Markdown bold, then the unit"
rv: **84** %
